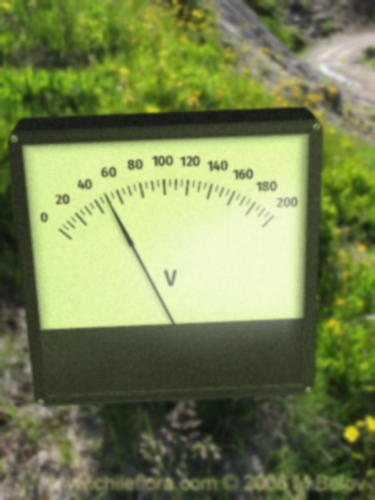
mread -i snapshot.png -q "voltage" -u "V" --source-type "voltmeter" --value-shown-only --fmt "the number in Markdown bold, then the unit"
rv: **50** V
